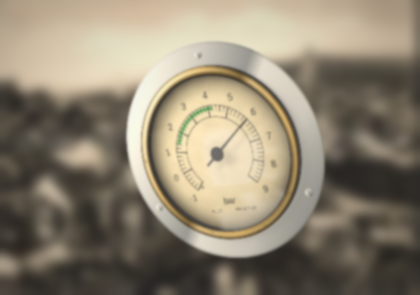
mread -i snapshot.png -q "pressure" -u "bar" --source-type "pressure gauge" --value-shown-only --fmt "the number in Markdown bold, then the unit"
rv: **6** bar
